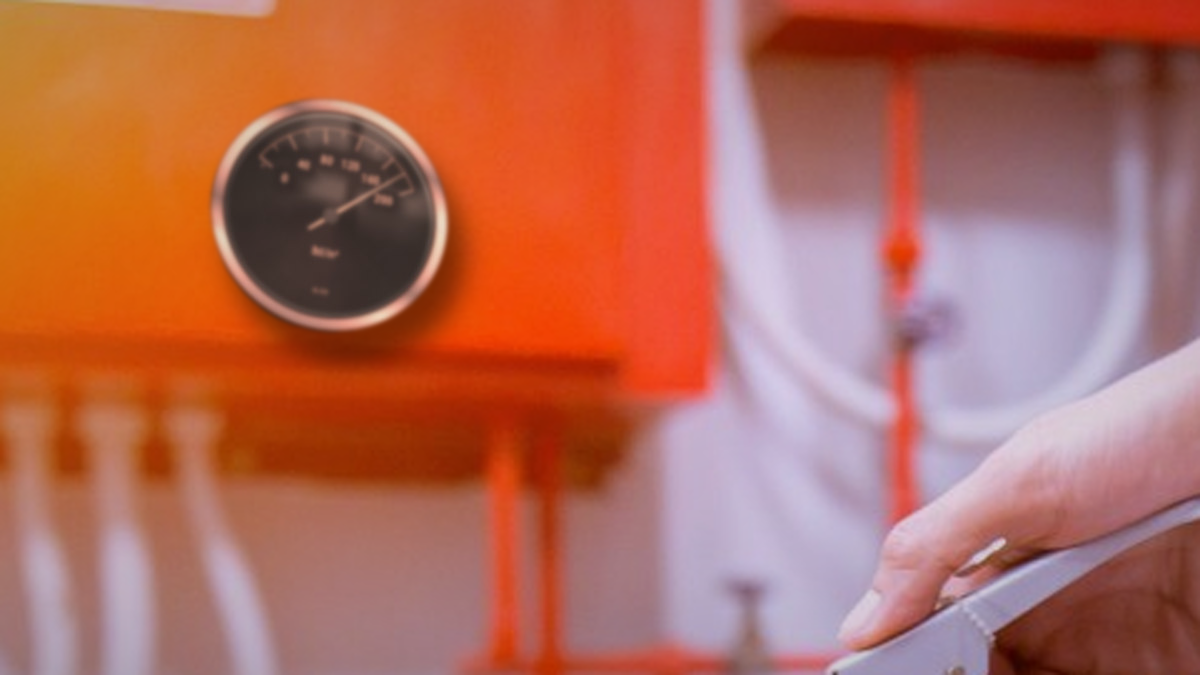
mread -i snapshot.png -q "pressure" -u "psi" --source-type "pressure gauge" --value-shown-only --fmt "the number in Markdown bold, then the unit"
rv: **180** psi
